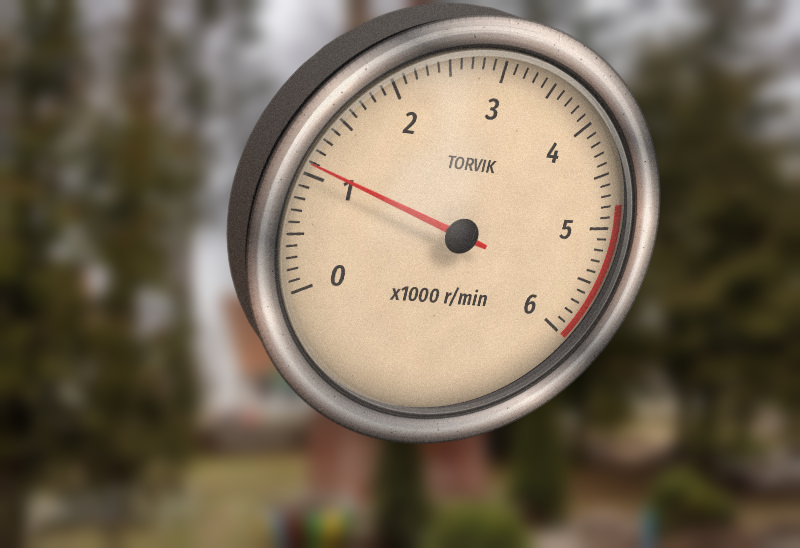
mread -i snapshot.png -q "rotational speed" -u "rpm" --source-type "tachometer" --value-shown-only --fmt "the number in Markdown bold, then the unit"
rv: **1100** rpm
